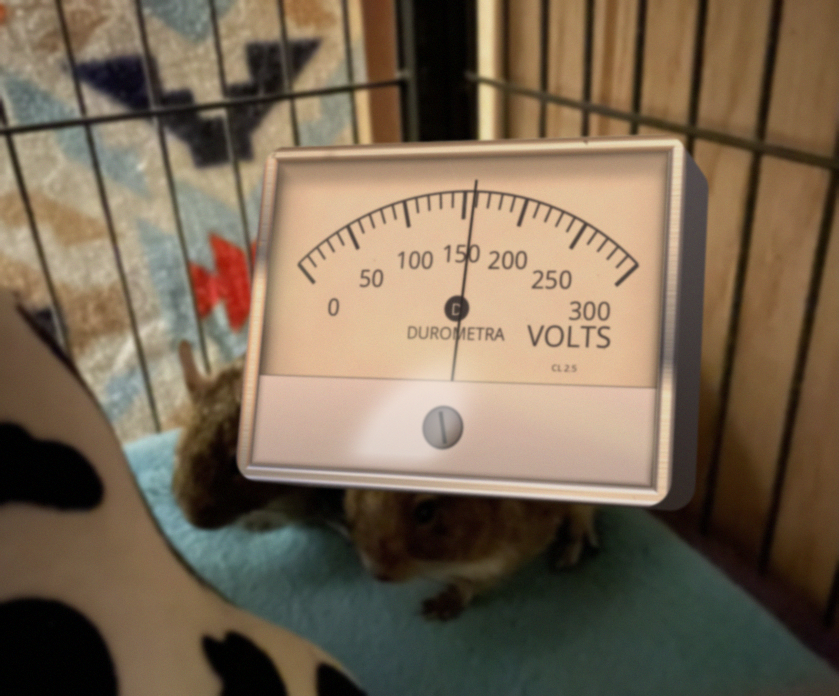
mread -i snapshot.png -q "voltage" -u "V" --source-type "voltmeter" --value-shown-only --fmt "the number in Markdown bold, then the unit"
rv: **160** V
